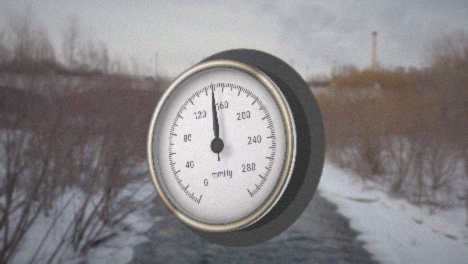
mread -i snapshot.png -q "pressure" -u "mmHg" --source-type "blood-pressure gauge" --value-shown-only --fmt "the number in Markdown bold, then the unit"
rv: **150** mmHg
